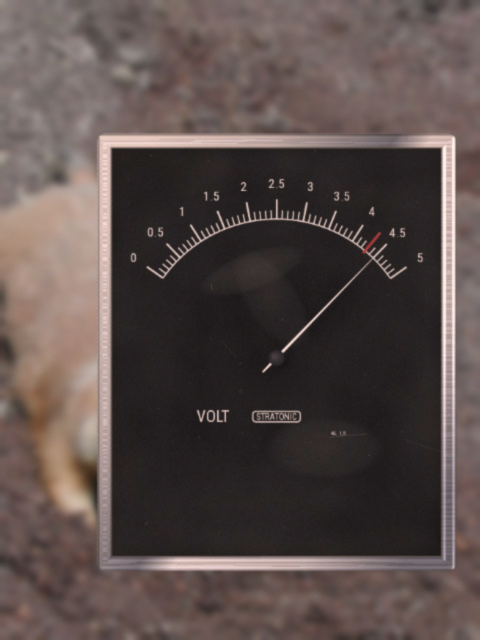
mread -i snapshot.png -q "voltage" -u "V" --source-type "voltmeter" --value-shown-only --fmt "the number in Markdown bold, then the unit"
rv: **4.5** V
